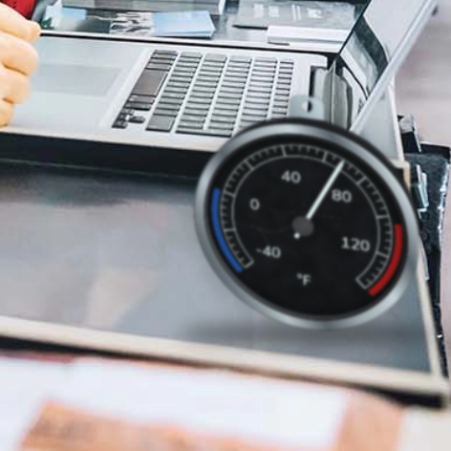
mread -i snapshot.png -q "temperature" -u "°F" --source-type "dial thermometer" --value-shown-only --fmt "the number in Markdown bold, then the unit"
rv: **68** °F
